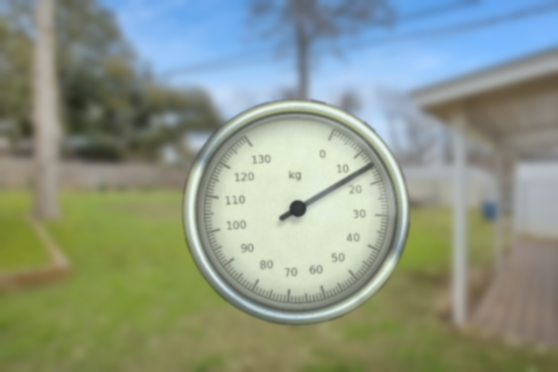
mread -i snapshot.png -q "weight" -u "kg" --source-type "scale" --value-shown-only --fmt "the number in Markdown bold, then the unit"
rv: **15** kg
